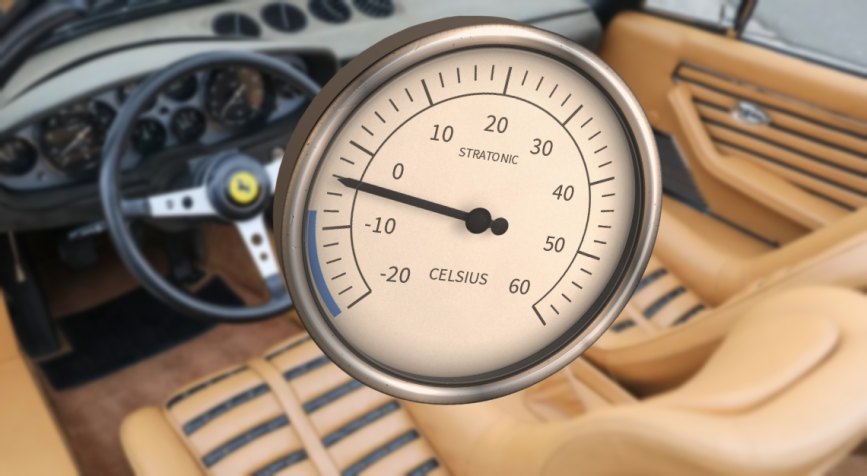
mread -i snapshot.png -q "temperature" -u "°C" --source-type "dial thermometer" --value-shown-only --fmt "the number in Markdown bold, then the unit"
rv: **-4** °C
